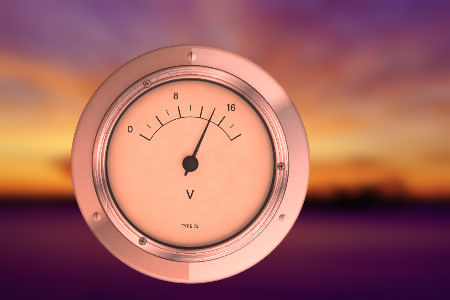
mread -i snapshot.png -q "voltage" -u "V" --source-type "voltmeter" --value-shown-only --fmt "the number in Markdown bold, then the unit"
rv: **14** V
